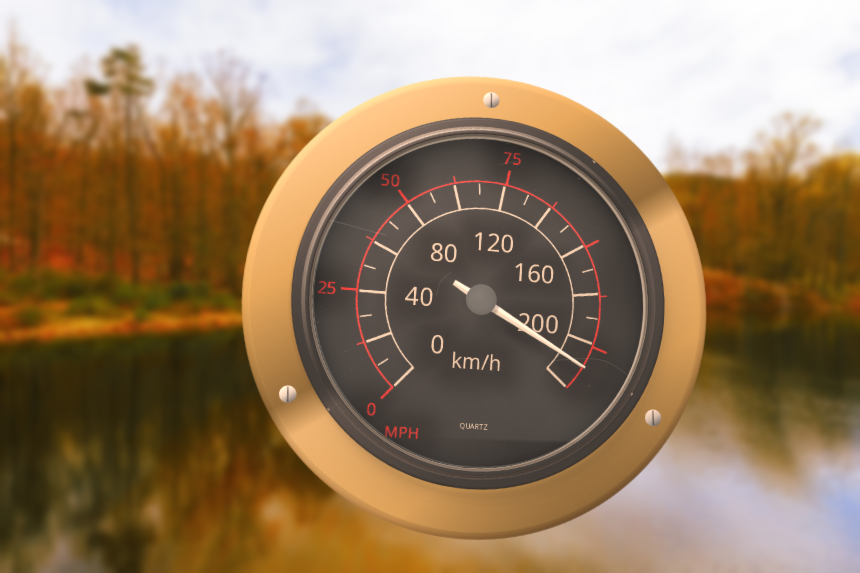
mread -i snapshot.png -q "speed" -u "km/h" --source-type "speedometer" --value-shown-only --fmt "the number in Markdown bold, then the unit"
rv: **210** km/h
